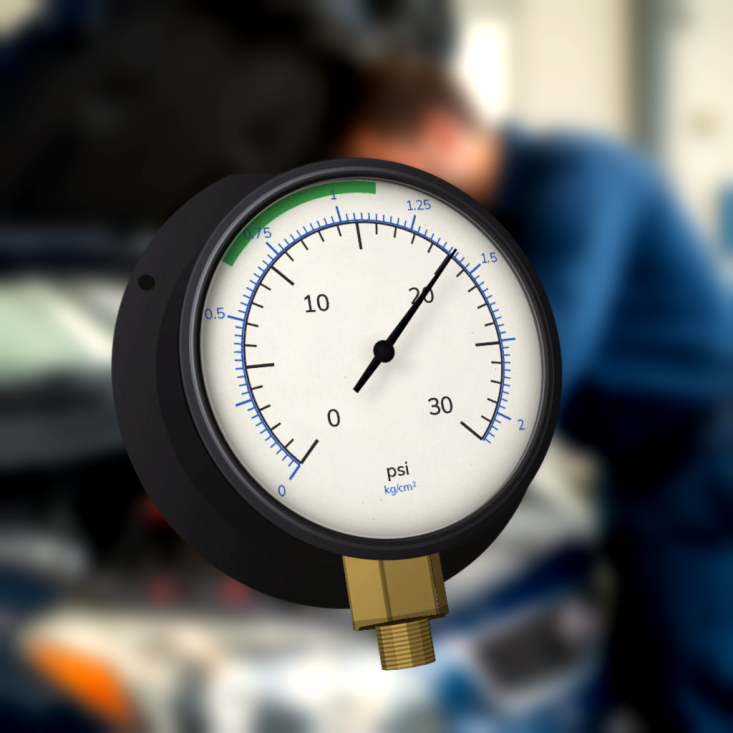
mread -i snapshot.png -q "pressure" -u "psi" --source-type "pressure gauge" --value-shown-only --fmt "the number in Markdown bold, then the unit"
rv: **20** psi
